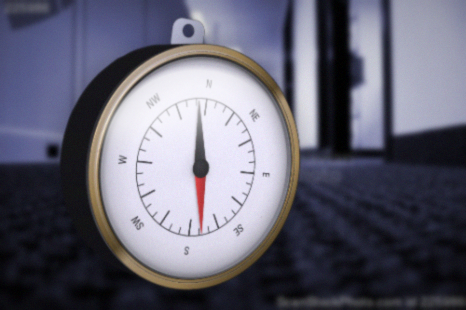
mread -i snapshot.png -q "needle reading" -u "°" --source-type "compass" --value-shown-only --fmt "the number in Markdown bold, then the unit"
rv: **170** °
